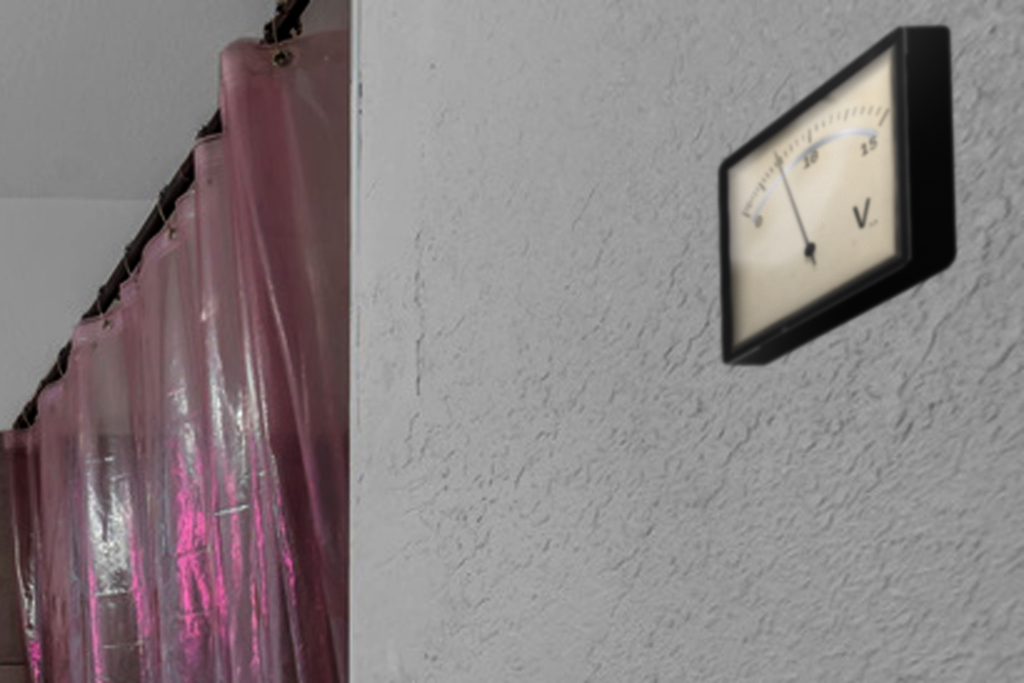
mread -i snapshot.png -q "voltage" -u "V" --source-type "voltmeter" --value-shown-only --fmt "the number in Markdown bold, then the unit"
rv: **7.5** V
